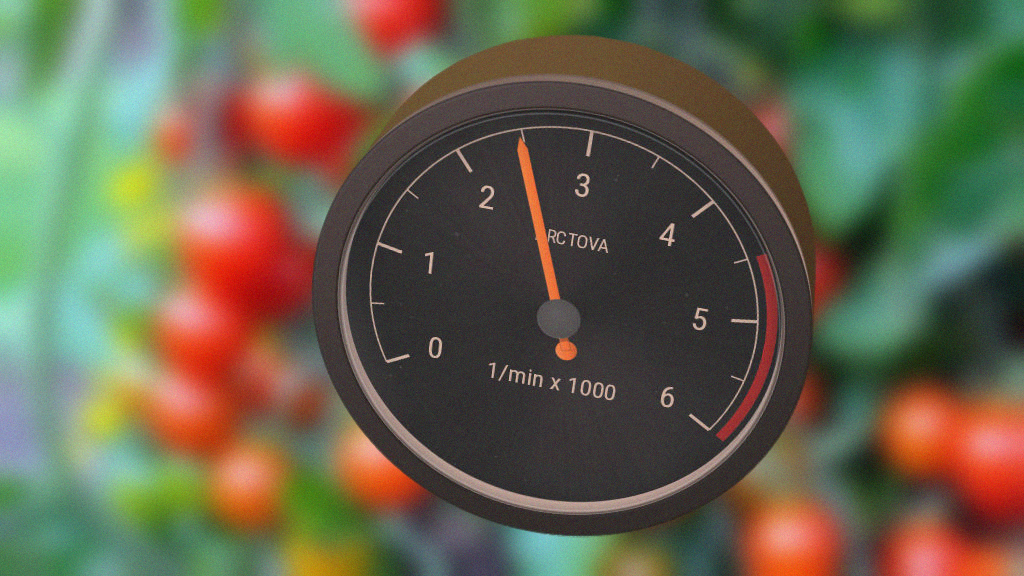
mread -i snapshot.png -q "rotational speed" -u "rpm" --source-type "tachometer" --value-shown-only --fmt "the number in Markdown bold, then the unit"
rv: **2500** rpm
